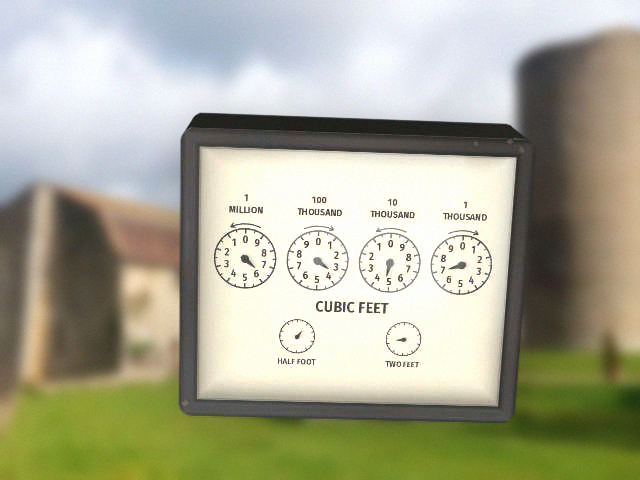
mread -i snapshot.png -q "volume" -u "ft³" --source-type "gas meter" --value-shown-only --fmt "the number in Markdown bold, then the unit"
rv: **634700** ft³
